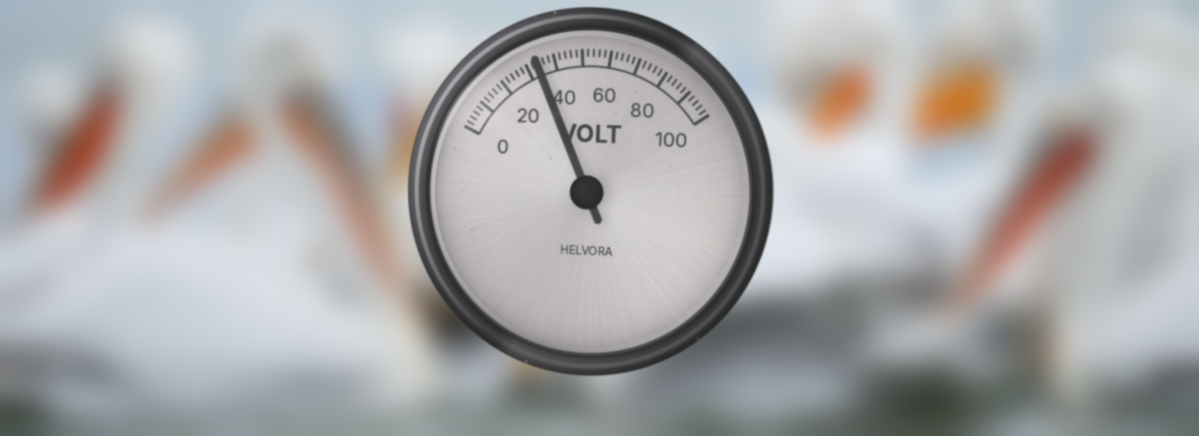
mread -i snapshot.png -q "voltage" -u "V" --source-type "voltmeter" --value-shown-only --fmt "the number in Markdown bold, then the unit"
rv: **34** V
